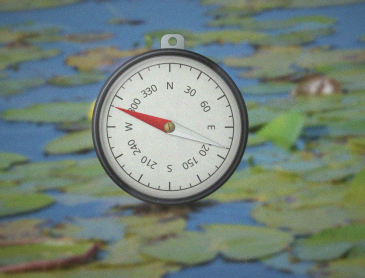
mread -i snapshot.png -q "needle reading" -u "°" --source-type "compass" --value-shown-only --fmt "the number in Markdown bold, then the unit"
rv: **290** °
